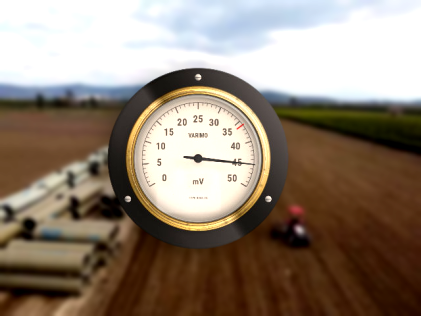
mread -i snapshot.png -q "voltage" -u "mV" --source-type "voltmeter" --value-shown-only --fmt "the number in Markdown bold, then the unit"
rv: **45** mV
